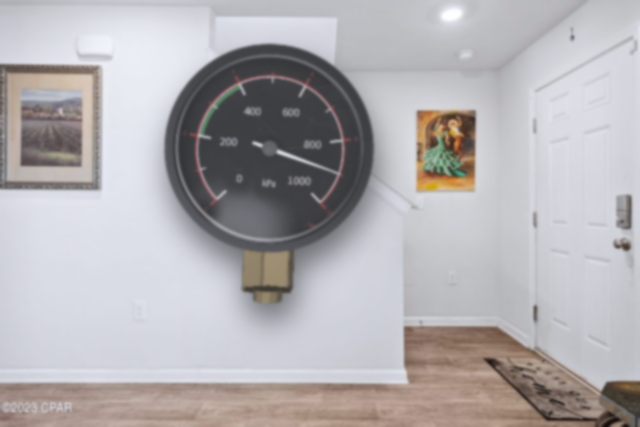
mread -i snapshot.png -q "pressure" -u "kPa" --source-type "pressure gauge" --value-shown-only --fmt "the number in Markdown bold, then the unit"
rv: **900** kPa
